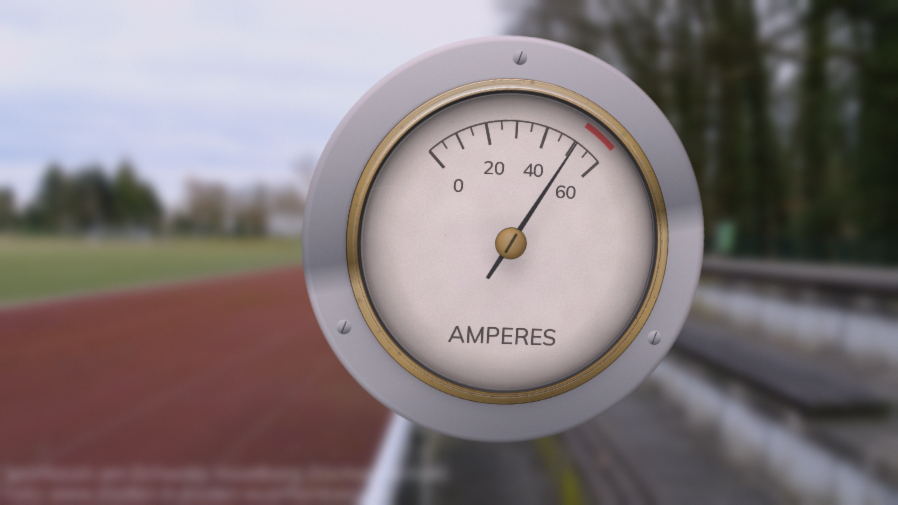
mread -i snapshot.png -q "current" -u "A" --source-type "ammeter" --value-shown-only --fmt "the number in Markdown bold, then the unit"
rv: **50** A
